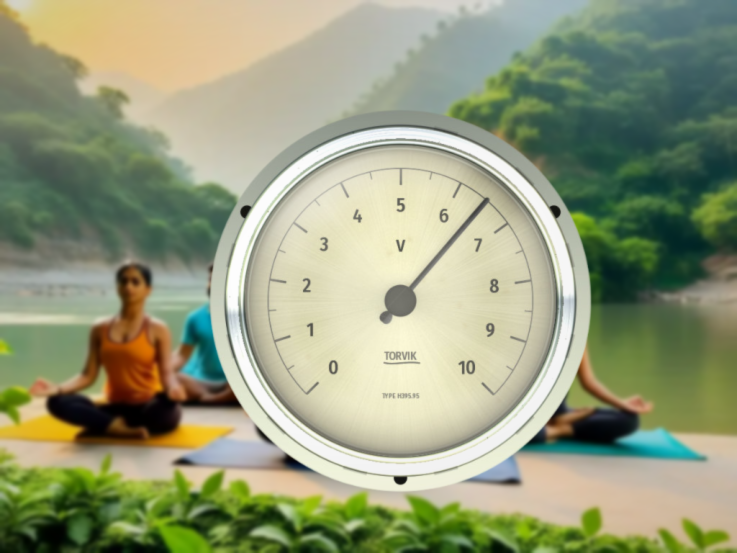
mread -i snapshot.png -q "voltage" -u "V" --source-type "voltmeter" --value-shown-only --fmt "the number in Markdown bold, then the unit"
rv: **6.5** V
